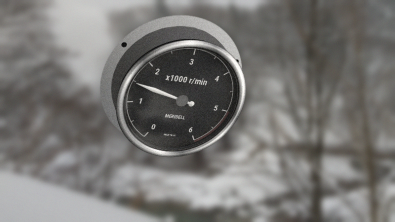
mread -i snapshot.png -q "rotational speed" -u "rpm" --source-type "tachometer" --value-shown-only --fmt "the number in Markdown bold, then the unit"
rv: **1500** rpm
